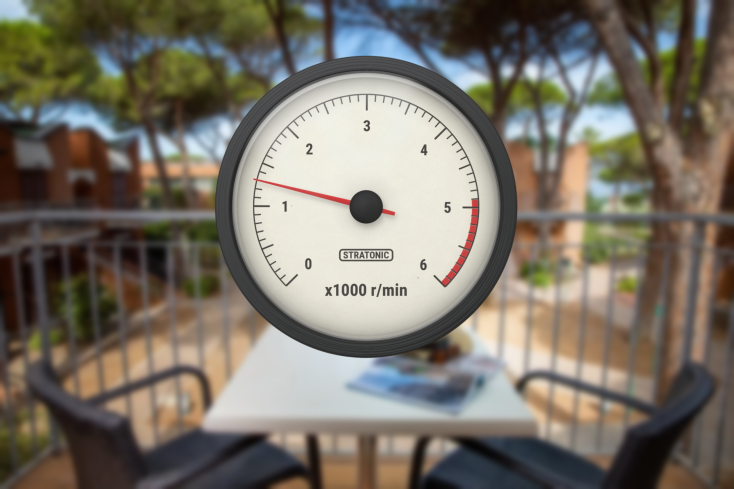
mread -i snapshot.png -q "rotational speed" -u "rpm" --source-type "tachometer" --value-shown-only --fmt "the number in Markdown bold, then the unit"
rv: **1300** rpm
